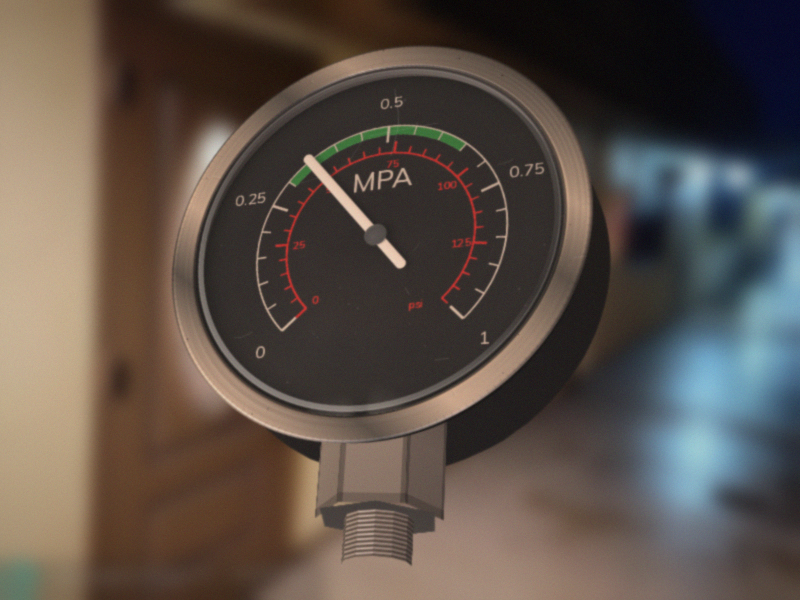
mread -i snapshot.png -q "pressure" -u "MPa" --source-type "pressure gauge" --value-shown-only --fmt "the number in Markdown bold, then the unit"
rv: **0.35** MPa
